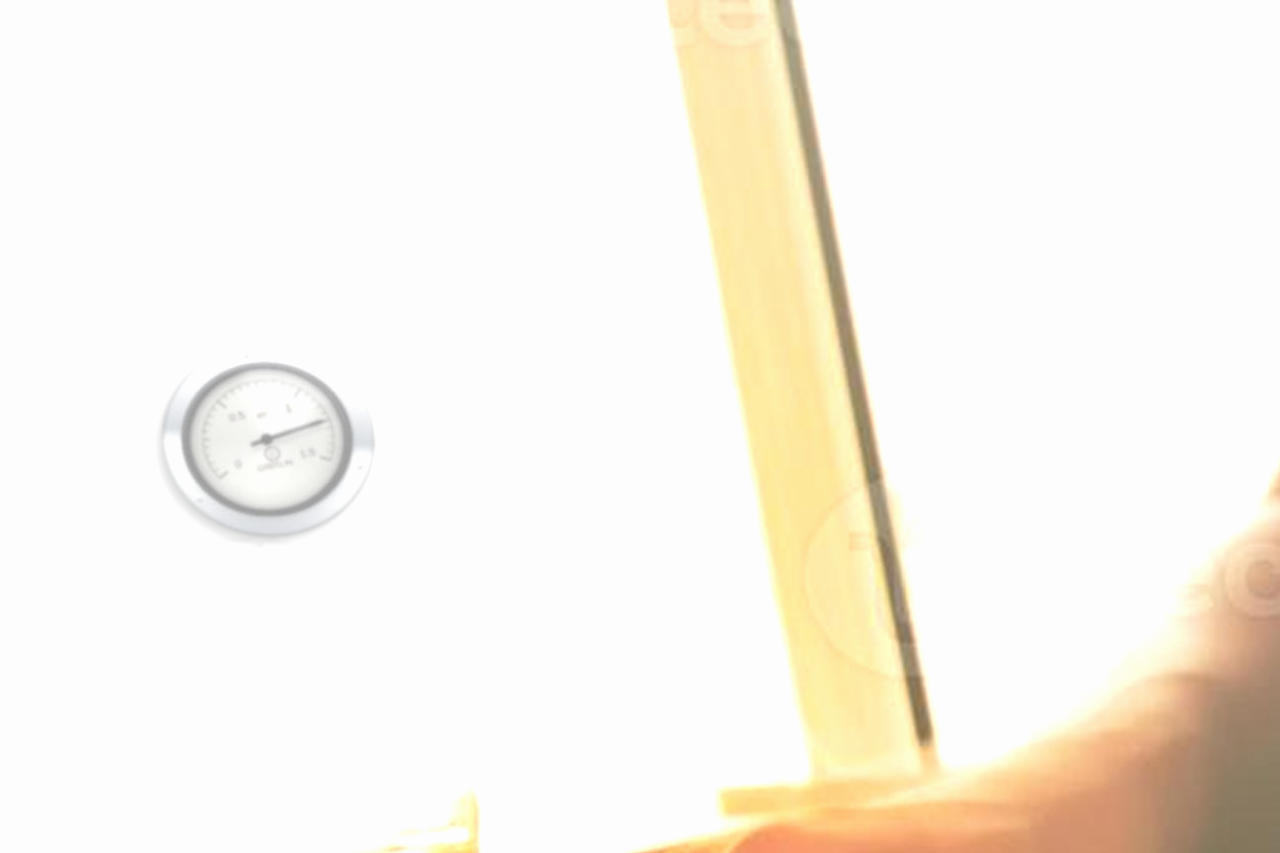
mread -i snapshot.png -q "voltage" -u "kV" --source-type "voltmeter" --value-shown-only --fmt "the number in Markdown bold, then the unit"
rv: **1.25** kV
